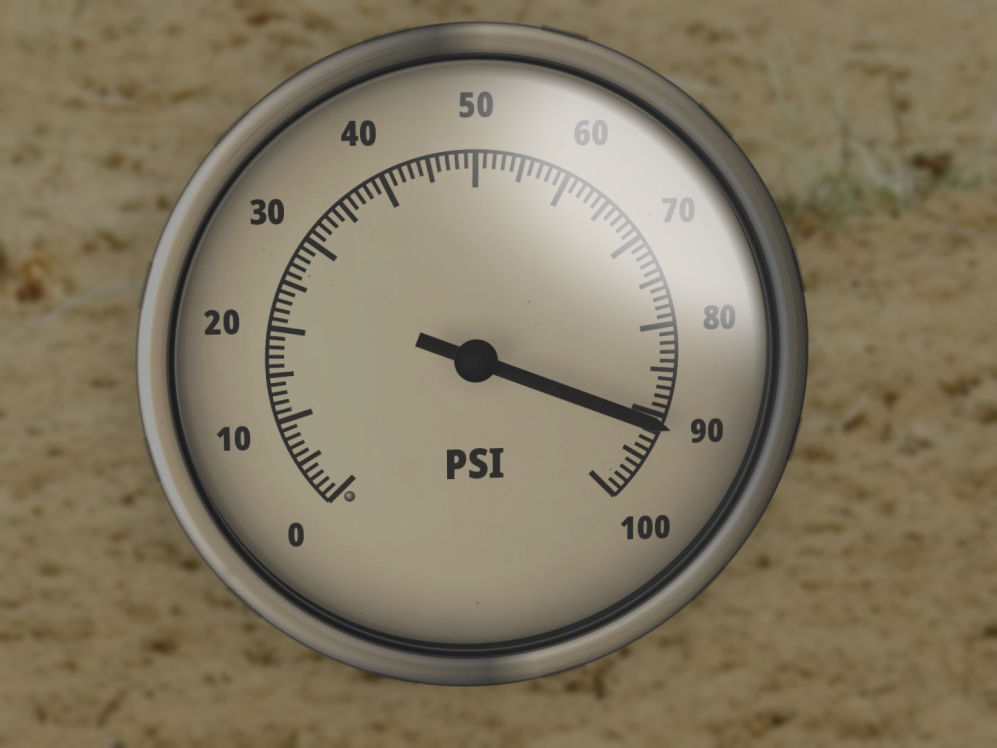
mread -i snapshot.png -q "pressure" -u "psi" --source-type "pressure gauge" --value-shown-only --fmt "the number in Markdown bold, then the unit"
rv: **91** psi
